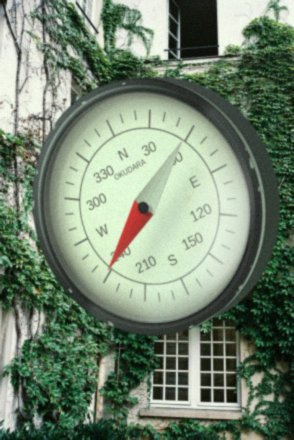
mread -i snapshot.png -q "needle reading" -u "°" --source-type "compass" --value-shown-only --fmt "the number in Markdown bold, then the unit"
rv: **240** °
